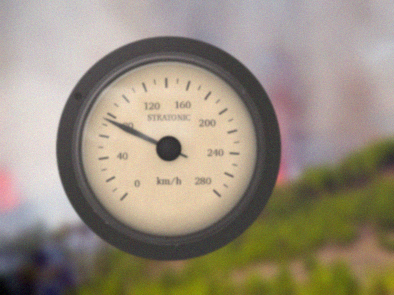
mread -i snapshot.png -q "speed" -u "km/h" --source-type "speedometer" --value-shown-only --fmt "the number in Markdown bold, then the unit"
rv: **75** km/h
